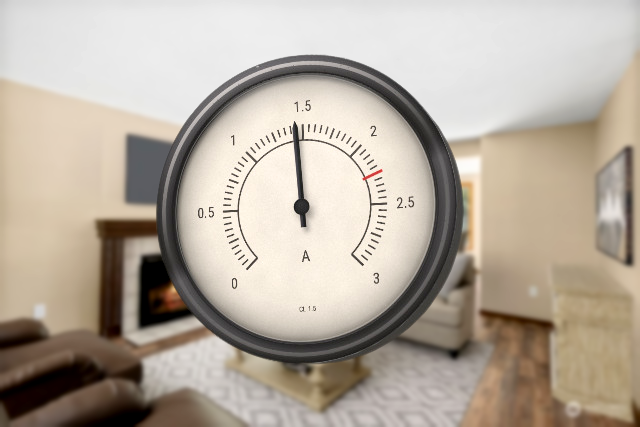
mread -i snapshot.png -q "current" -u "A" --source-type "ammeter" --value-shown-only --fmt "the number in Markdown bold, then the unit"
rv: **1.45** A
